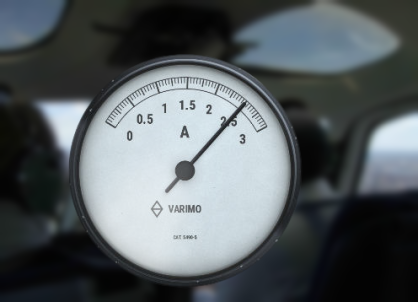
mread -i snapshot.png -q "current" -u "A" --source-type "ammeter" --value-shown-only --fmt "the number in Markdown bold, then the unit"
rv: **2.5** A
